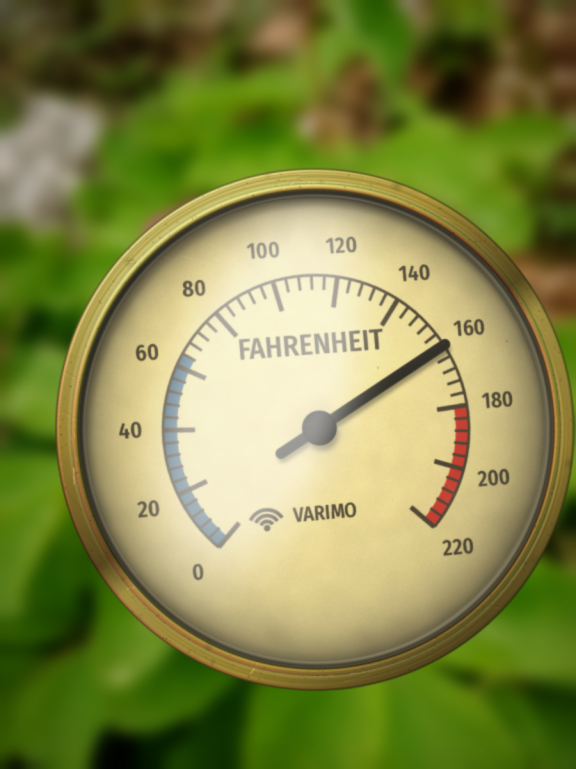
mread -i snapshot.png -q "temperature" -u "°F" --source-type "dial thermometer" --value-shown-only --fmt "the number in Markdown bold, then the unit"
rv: **160** °F
